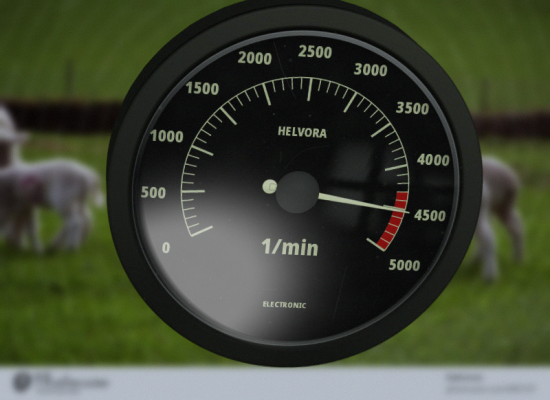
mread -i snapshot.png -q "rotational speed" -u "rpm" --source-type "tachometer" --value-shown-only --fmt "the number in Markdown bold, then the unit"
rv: **4500** rpm
